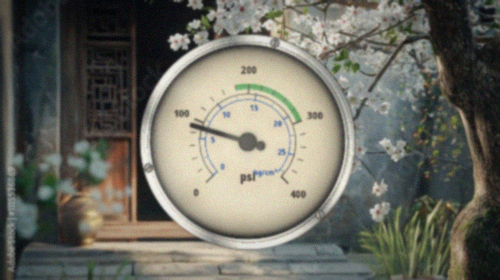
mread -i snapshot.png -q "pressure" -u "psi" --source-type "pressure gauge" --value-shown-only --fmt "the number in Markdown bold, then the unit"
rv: **90** psi
